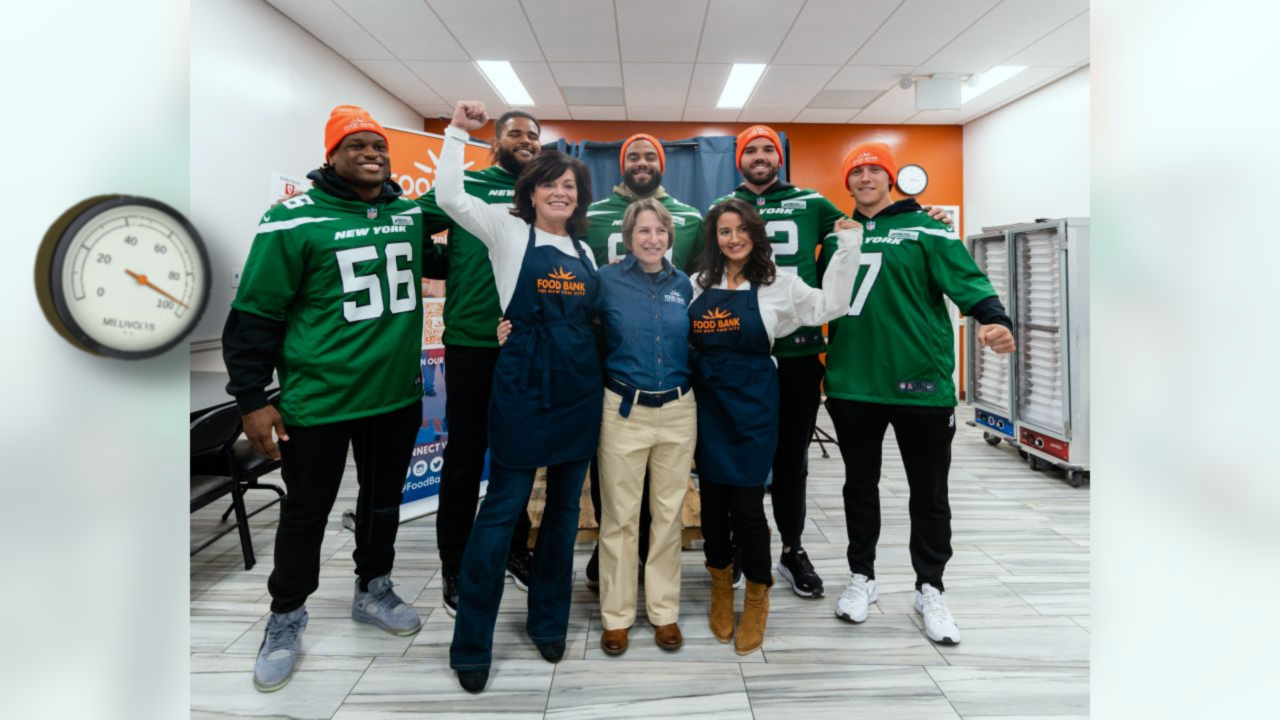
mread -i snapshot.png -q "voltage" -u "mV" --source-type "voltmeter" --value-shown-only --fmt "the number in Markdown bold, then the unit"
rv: **95** mV
